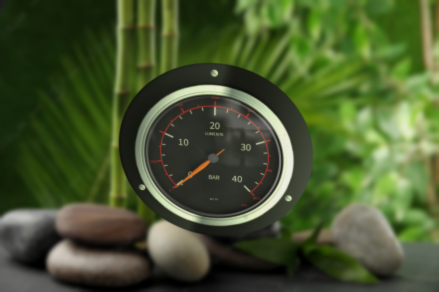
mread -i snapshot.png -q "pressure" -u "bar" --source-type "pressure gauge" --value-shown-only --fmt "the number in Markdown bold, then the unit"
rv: **0** bar
